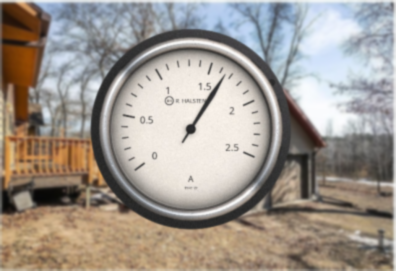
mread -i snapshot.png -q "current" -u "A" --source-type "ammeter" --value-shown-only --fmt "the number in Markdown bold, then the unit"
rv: **1.65** A
